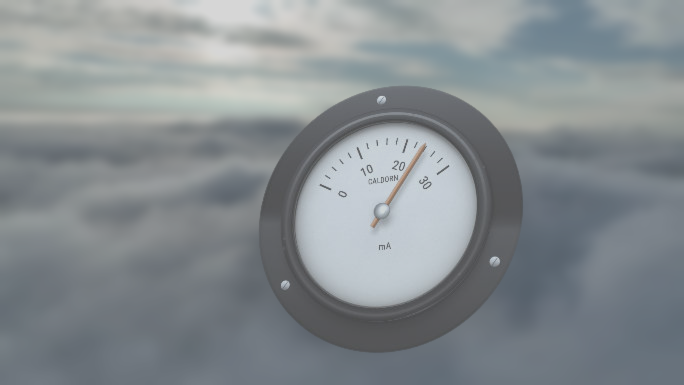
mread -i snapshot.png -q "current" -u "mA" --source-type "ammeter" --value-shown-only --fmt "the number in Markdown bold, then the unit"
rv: **24** mA
